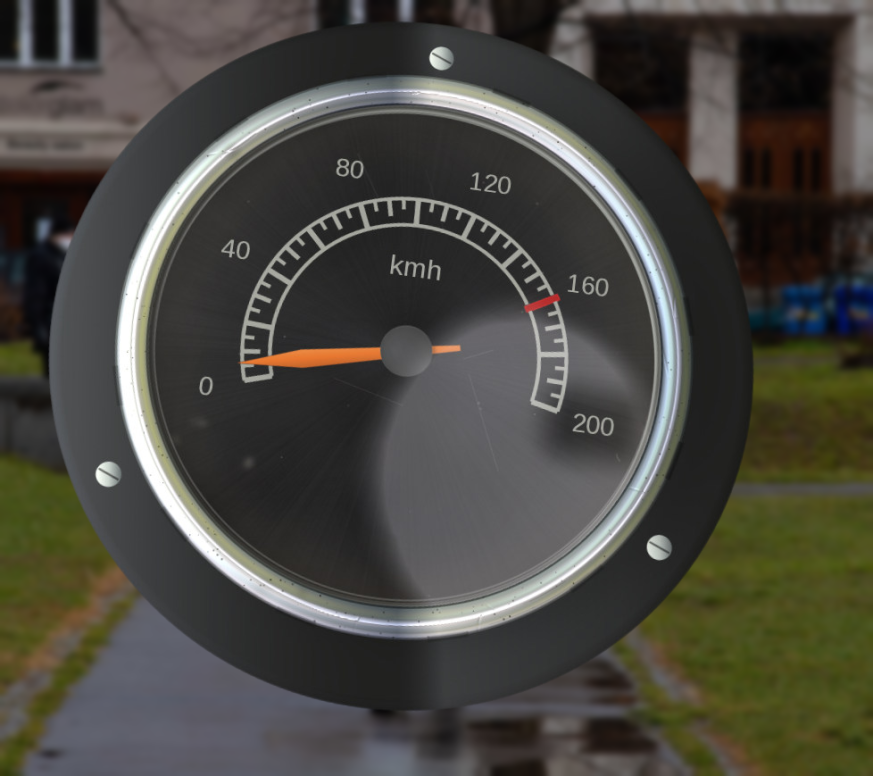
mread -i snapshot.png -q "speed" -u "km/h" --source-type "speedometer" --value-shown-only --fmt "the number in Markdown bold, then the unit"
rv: **5** km/h
